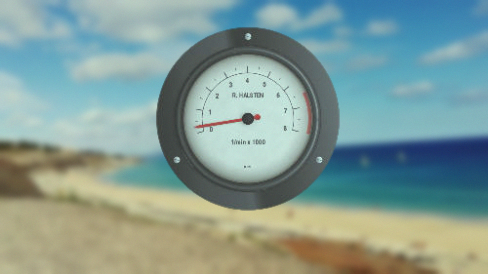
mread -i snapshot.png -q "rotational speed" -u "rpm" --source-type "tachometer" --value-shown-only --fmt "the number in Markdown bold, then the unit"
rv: **250** rpm
